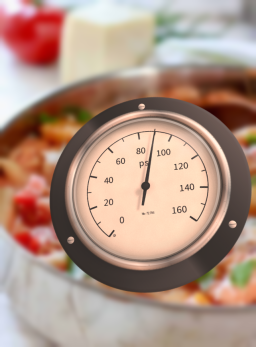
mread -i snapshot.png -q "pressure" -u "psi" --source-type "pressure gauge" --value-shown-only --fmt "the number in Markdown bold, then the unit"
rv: **90** psi
